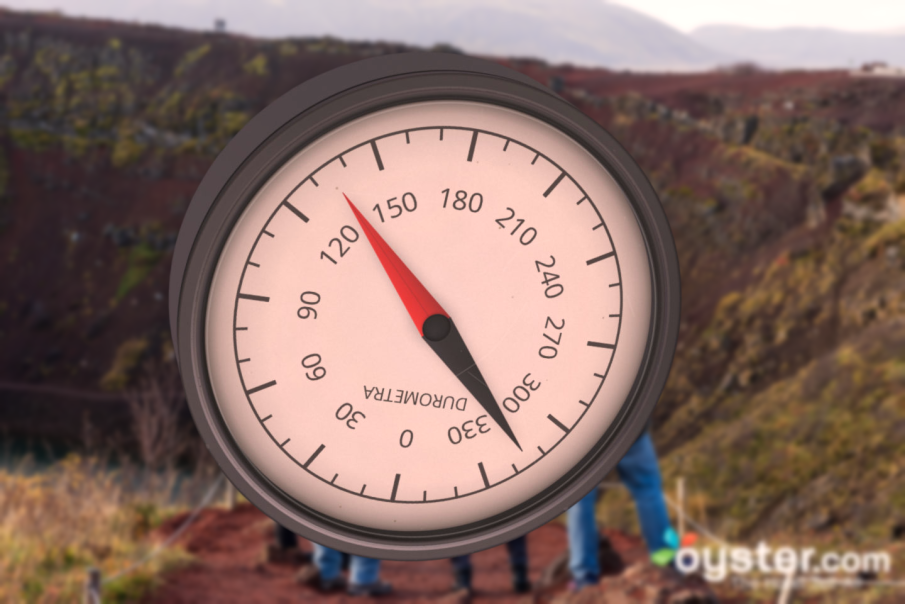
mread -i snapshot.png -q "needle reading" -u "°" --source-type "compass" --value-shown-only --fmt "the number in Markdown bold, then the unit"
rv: **135** °
